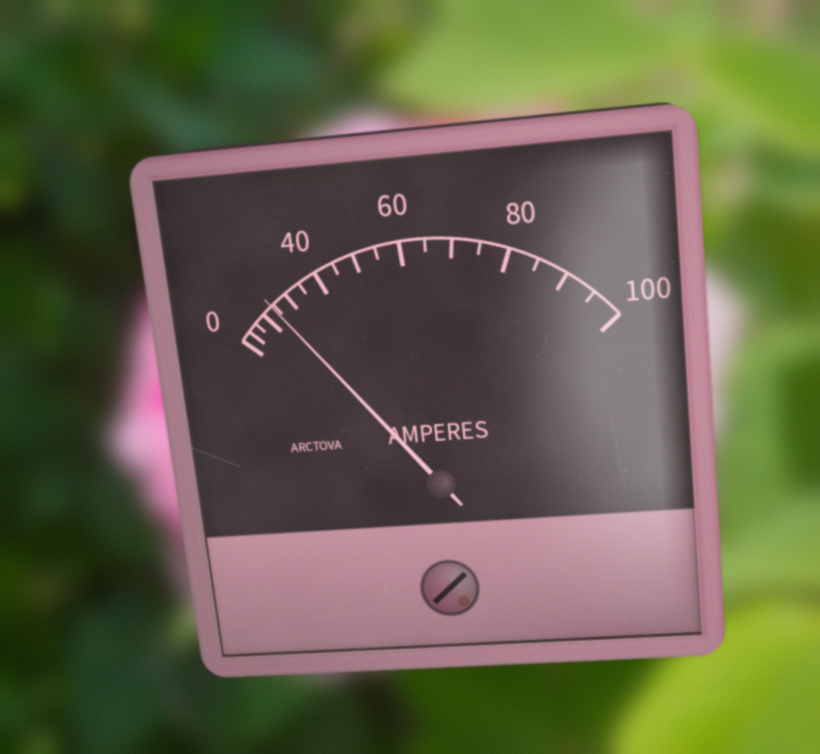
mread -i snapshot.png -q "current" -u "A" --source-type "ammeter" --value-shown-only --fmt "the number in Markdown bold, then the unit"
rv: **25** A
